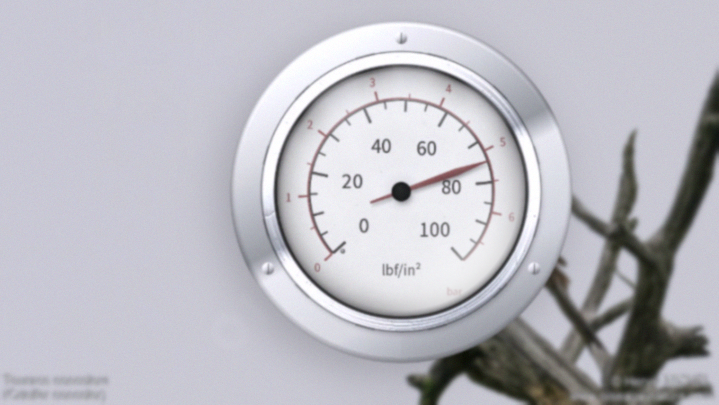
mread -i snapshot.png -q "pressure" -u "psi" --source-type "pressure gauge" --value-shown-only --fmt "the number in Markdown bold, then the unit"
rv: **75** psi
